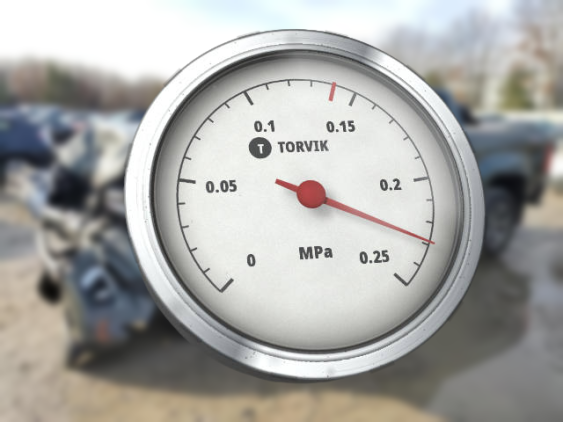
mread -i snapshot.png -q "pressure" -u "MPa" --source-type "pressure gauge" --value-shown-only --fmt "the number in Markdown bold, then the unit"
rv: **0.23** MPa
